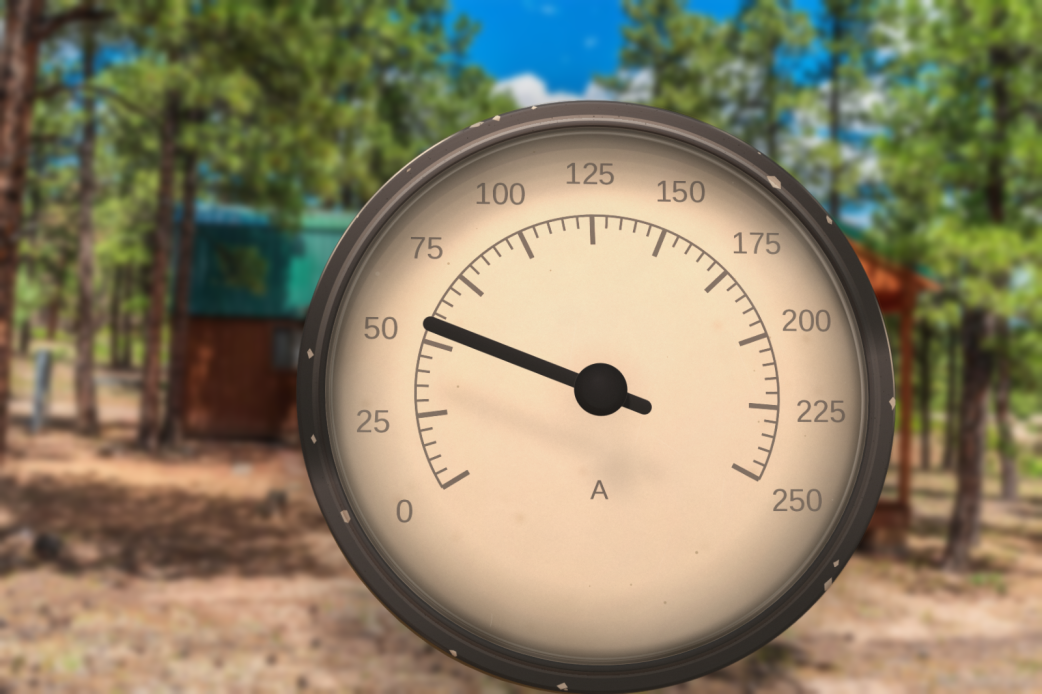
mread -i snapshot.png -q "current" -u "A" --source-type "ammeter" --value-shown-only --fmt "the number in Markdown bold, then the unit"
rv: **55** A
